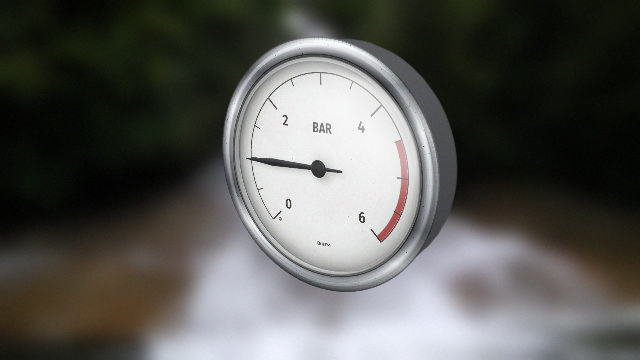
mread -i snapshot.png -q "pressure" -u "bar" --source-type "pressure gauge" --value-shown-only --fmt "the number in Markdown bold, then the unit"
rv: **1** bar
